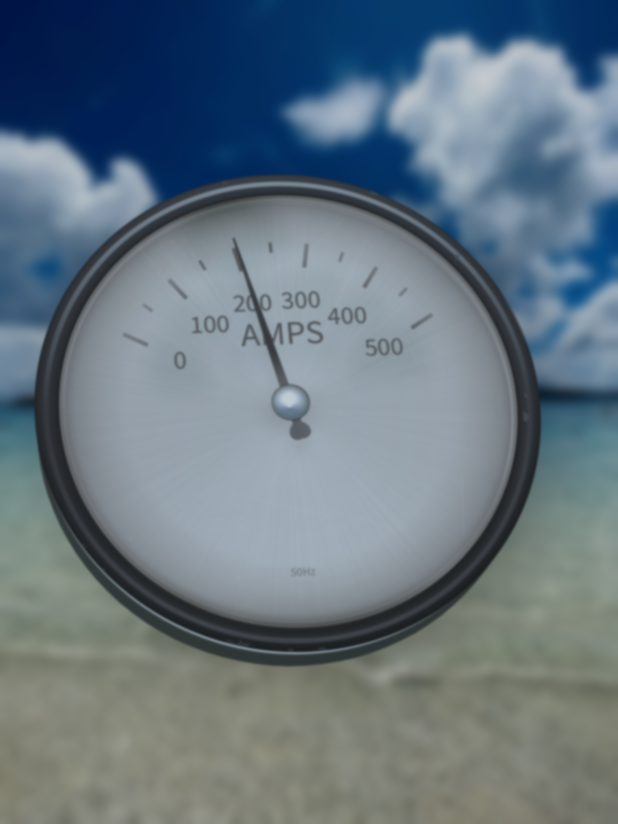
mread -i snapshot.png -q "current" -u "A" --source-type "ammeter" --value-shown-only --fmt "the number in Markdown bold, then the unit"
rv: **200** A
